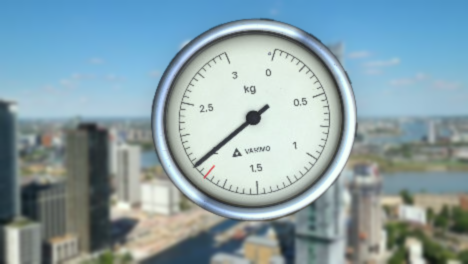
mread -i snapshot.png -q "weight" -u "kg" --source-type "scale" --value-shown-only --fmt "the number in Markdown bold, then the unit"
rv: **2** kg
